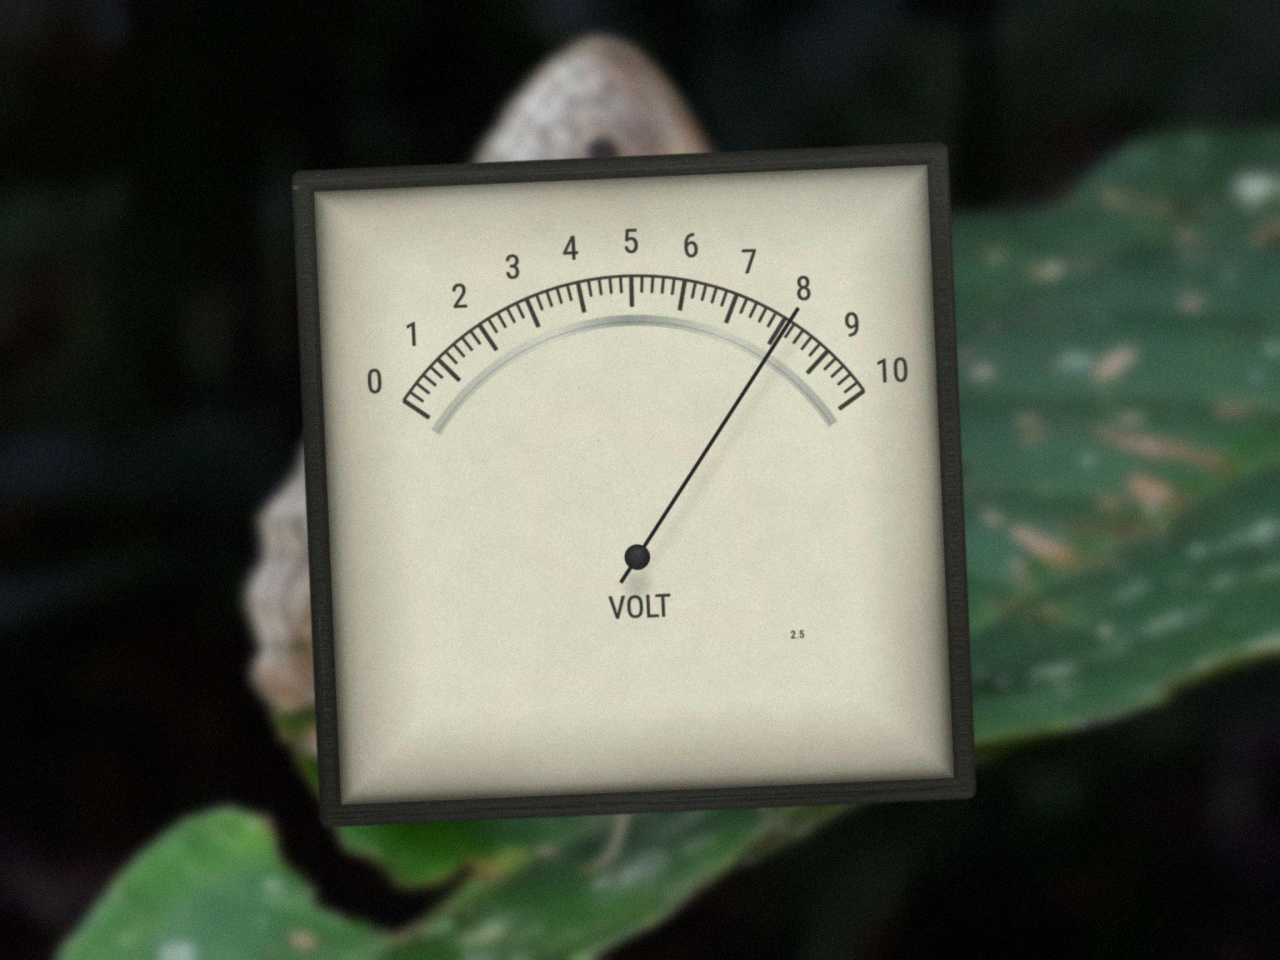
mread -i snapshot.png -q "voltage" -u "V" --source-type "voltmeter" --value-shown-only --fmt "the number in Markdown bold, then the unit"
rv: **8.1** V
